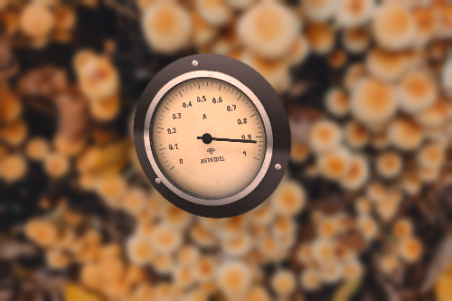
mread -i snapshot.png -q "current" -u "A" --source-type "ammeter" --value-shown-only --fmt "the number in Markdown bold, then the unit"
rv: **0.92** A
